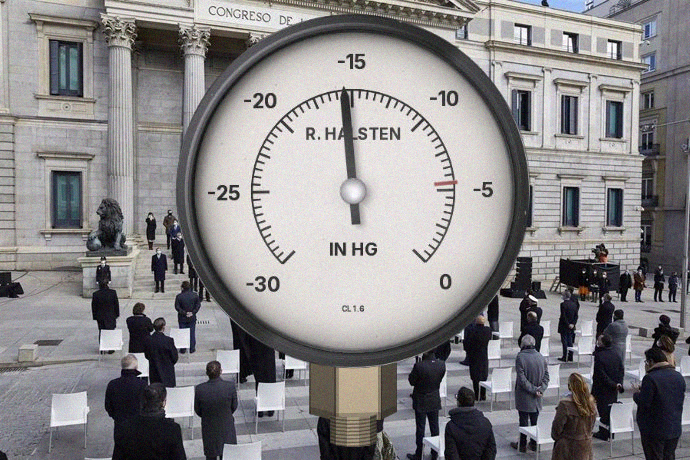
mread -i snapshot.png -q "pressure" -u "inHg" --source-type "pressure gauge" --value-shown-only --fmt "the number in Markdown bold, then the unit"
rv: **-15.5** inHg
